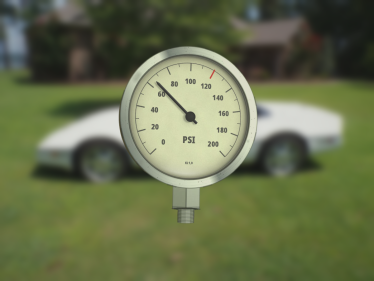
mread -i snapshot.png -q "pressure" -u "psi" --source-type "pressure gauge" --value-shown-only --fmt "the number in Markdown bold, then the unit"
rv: **65** psi
